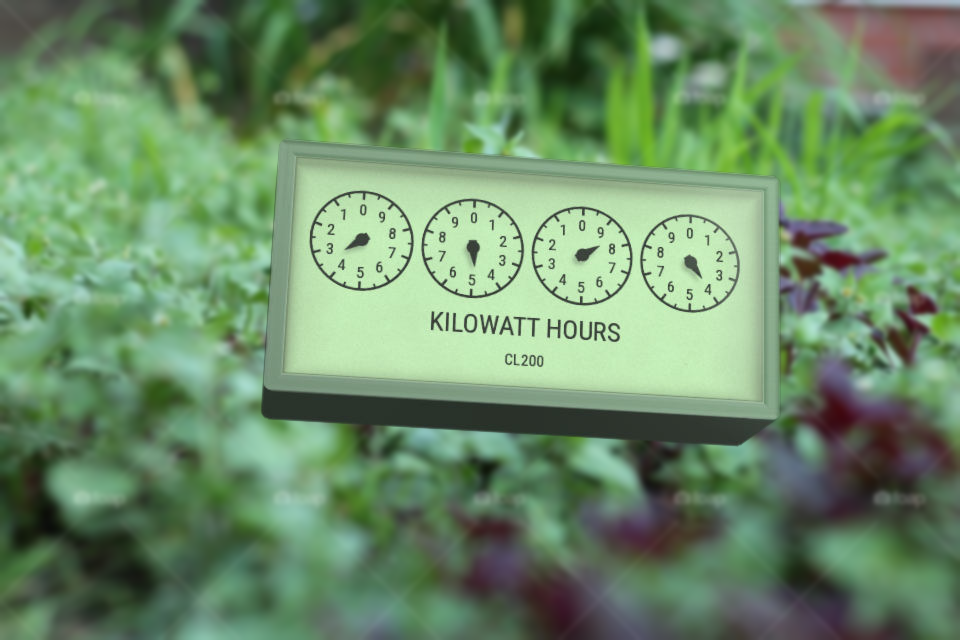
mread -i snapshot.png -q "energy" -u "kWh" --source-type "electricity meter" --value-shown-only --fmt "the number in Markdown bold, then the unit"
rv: **3484** kWh
